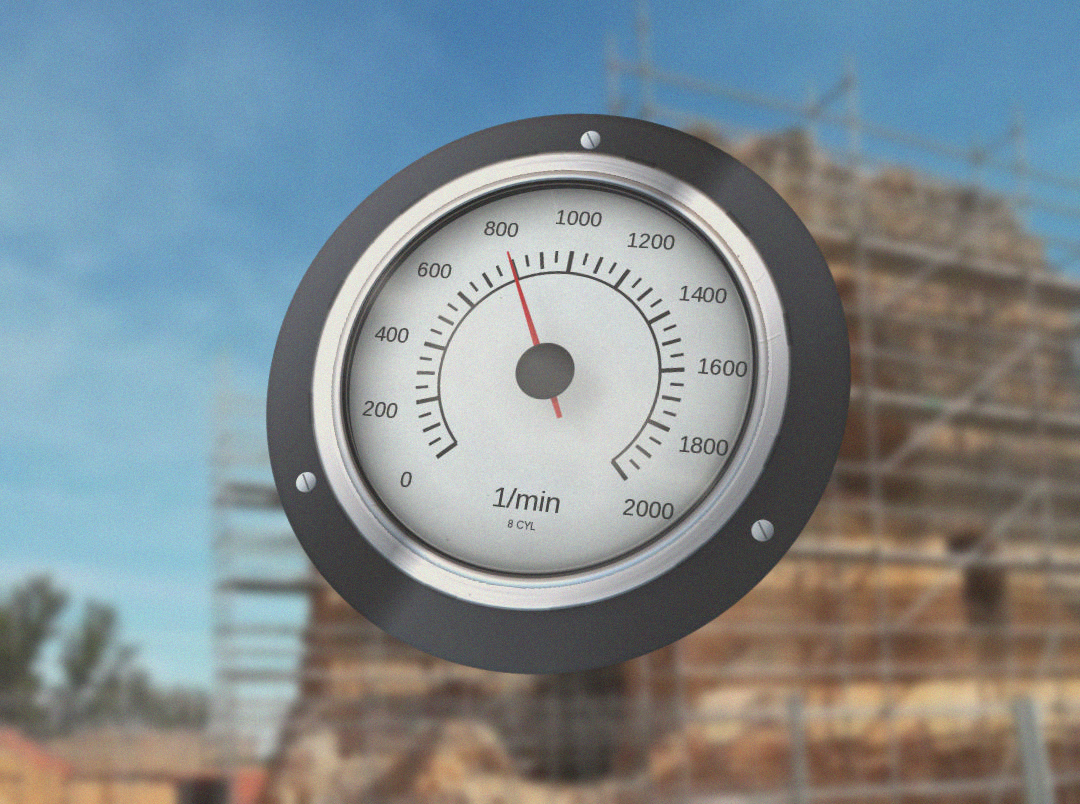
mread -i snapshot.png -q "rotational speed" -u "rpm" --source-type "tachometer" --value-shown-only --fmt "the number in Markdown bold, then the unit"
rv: **800** rpm
